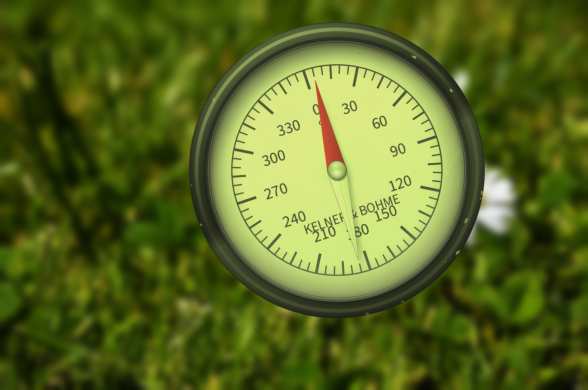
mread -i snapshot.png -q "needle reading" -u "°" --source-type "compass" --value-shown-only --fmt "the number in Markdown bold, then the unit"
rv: **5** °
